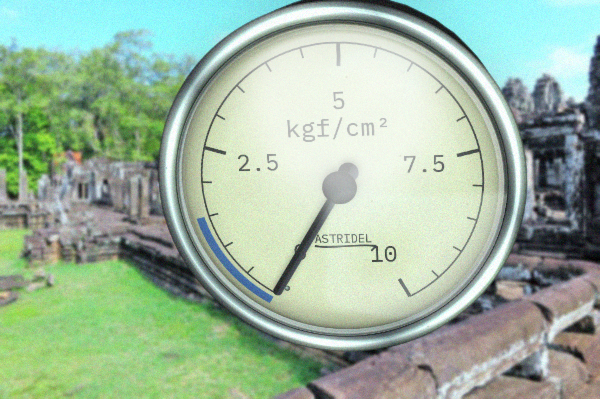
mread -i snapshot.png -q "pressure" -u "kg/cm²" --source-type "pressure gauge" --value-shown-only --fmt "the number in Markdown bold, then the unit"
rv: **0** kg/cm²
